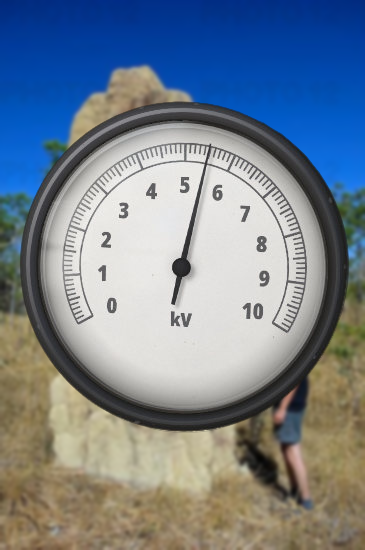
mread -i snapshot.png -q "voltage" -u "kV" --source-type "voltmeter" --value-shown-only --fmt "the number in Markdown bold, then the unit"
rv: **5.5** kV
